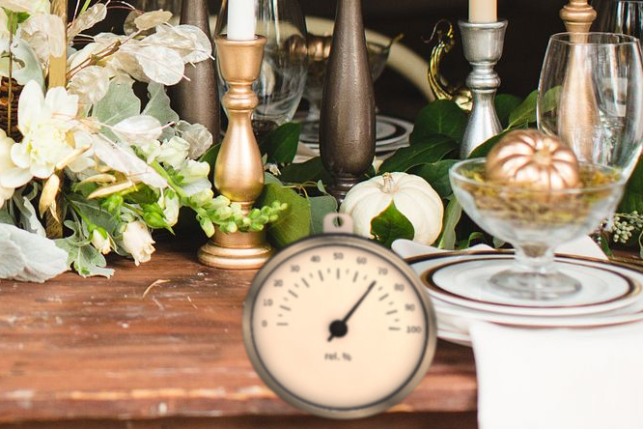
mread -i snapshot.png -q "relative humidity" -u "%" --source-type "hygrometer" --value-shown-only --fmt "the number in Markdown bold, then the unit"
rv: **70** %
